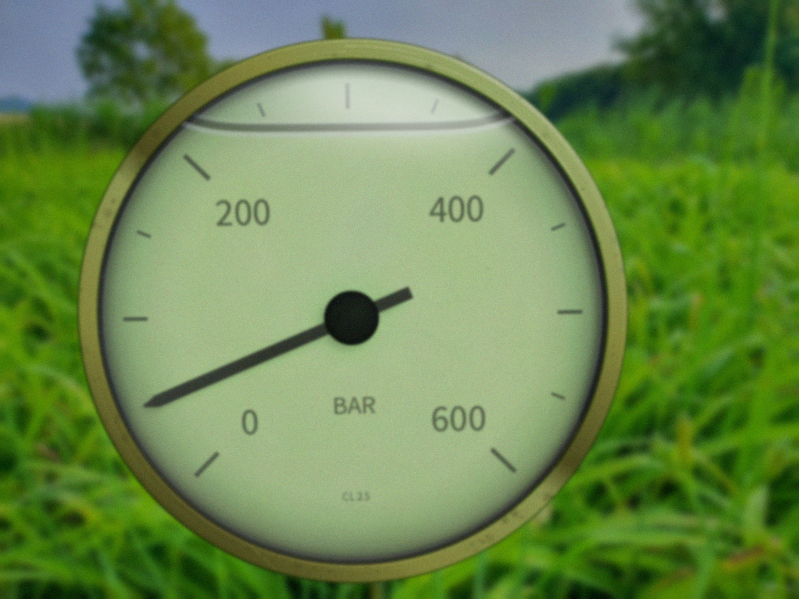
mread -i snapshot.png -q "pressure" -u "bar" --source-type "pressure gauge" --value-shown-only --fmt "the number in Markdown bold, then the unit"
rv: **50** bar
